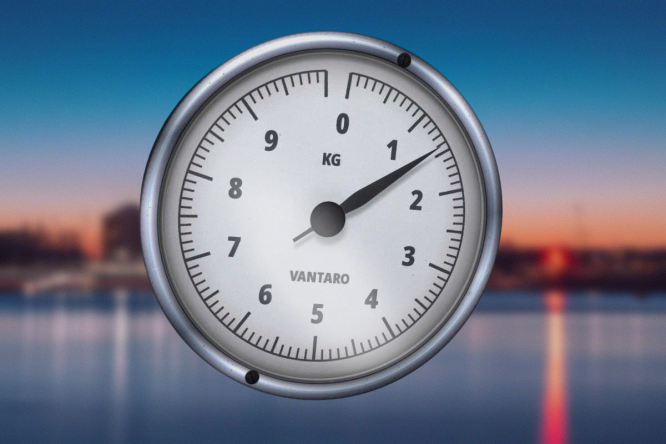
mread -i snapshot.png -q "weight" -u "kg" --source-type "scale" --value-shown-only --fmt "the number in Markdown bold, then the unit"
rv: **1.4** kg
